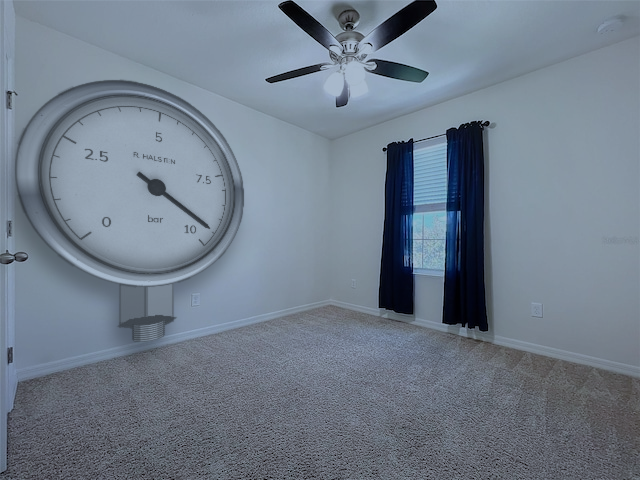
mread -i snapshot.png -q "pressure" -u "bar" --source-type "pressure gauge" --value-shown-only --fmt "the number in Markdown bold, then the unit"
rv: **9.5** bar
